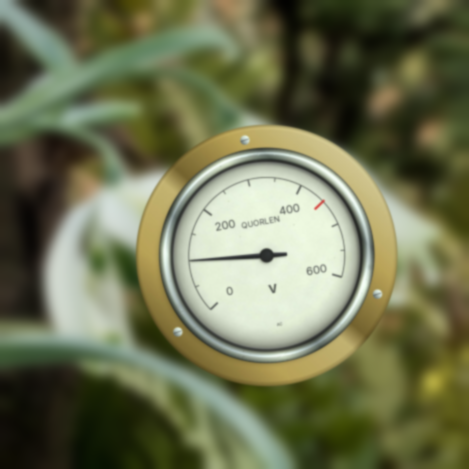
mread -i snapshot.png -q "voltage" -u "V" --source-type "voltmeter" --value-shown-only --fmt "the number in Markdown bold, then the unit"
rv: **100** V
